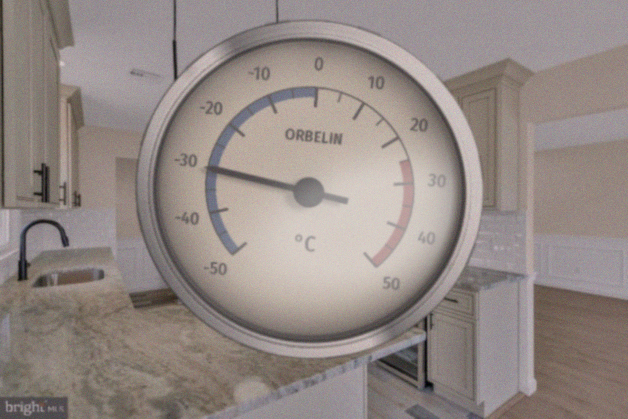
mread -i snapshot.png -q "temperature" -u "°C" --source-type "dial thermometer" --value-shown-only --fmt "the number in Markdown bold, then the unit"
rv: **-30** °C
